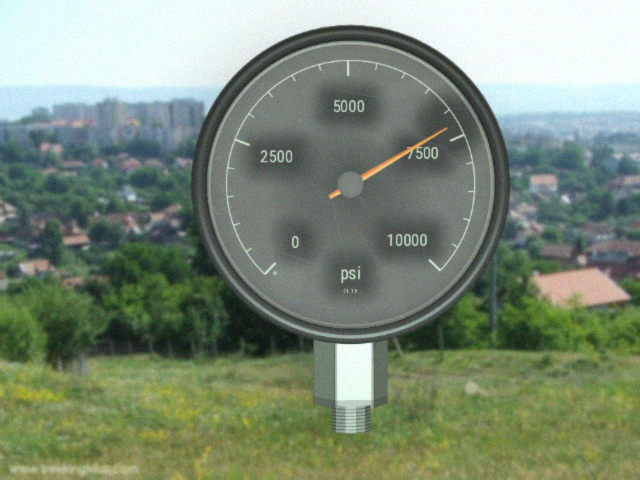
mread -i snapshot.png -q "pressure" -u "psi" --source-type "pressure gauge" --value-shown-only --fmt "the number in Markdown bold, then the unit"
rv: **7250** psi
